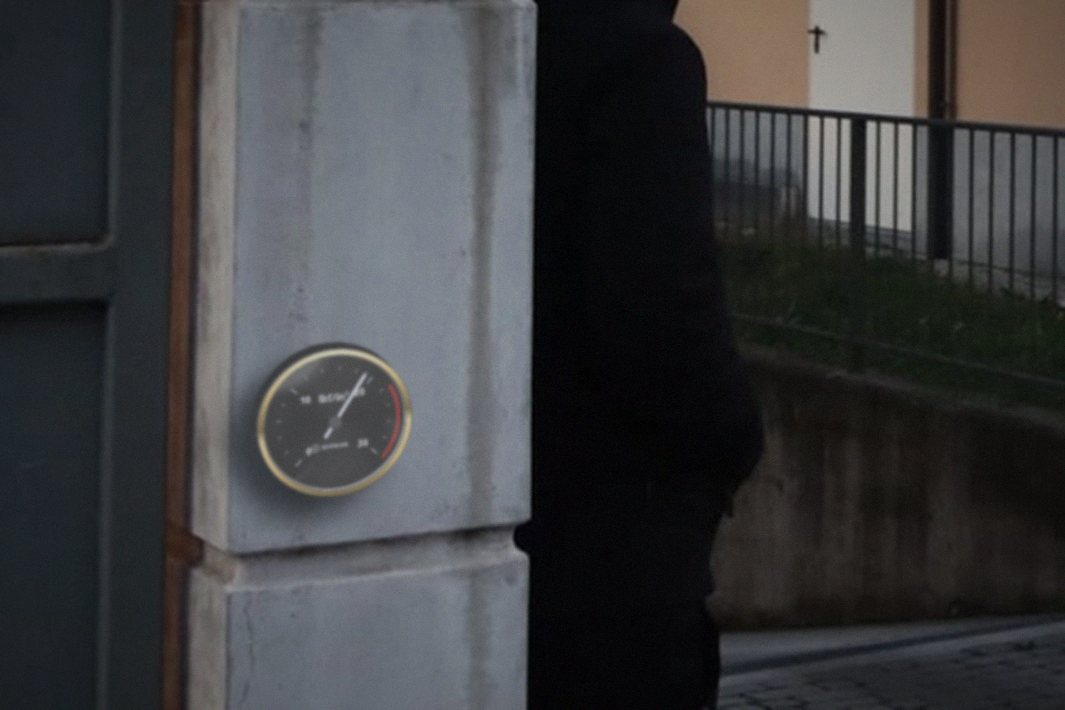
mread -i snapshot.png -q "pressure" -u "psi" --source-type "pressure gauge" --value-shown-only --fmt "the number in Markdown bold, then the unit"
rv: **19** psi
